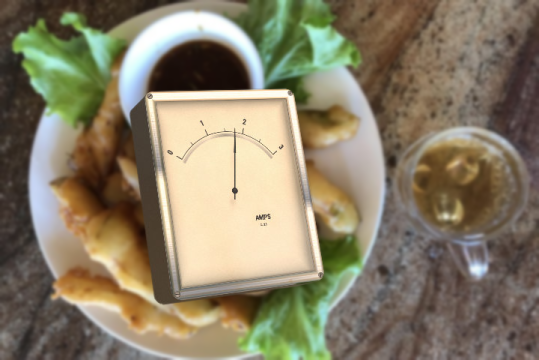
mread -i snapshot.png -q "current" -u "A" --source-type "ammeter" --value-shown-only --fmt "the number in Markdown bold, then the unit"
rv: **1.75** A
